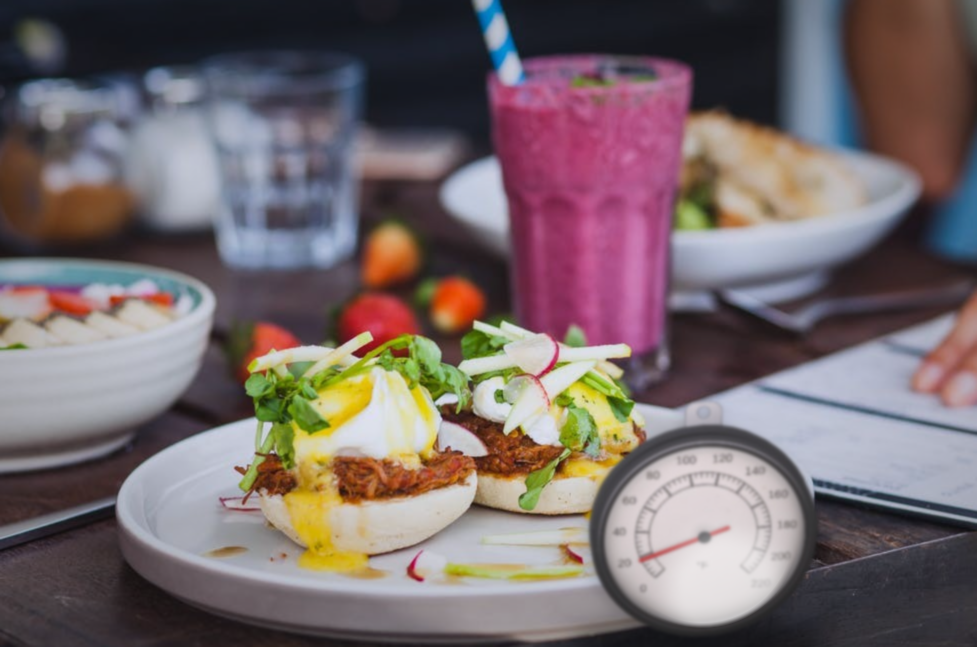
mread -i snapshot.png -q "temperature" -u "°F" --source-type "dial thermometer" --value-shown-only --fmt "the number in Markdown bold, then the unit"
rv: **20** °F
